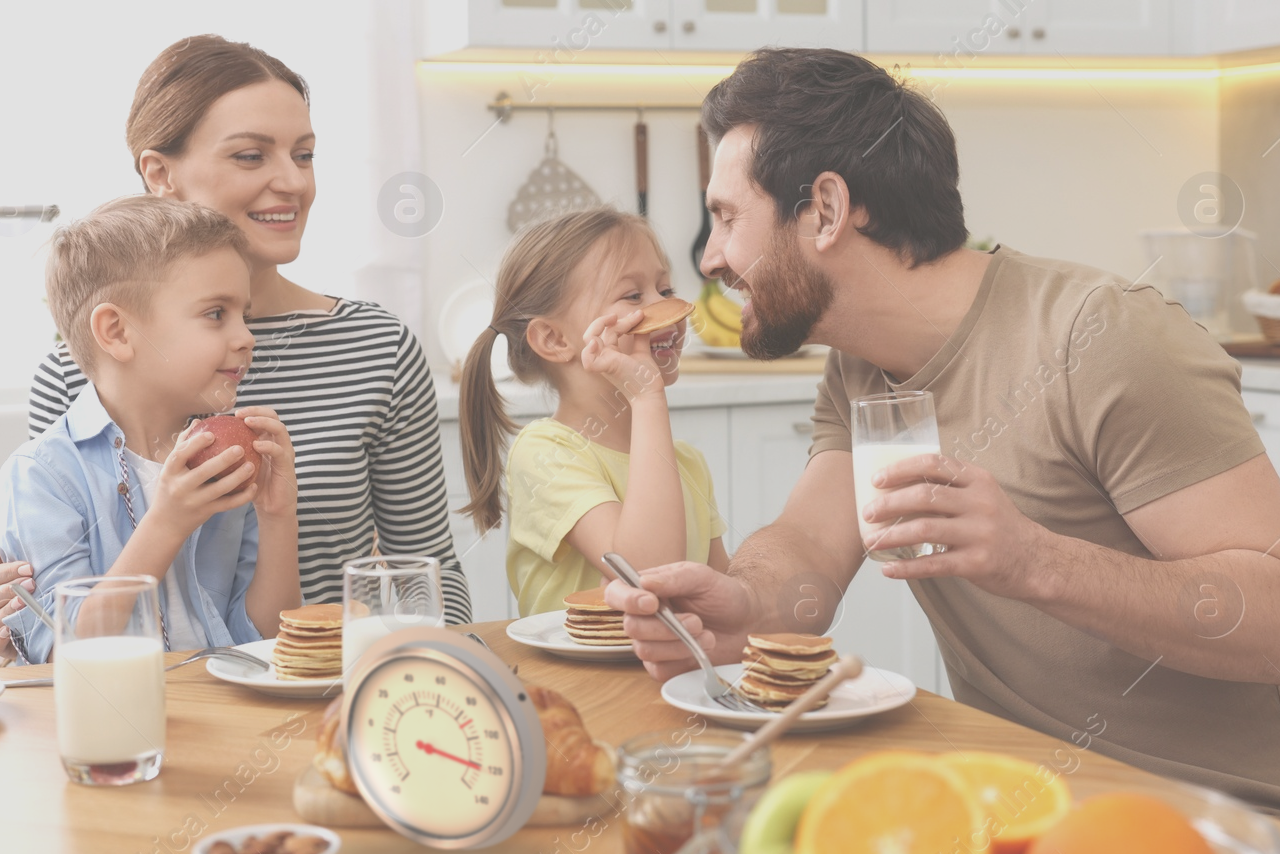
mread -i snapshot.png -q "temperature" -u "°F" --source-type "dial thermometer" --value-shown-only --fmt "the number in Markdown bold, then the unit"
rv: **120** °F
